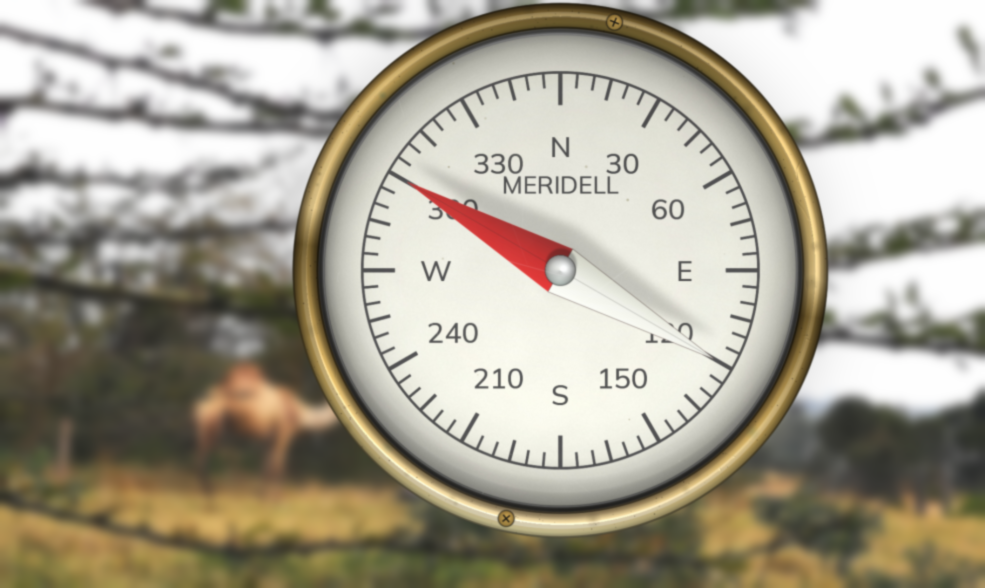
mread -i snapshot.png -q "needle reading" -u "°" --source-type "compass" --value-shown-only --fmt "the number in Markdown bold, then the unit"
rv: **300** °
